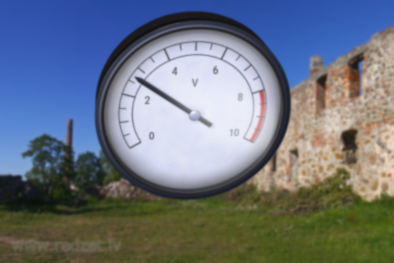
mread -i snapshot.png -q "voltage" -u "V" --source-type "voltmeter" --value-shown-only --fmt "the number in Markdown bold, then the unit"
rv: **2.75** V
